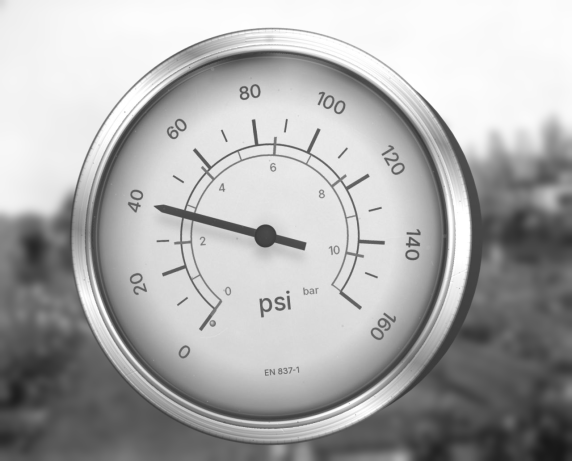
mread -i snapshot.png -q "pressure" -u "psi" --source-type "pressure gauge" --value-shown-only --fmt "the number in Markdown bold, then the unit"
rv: **40** psi
